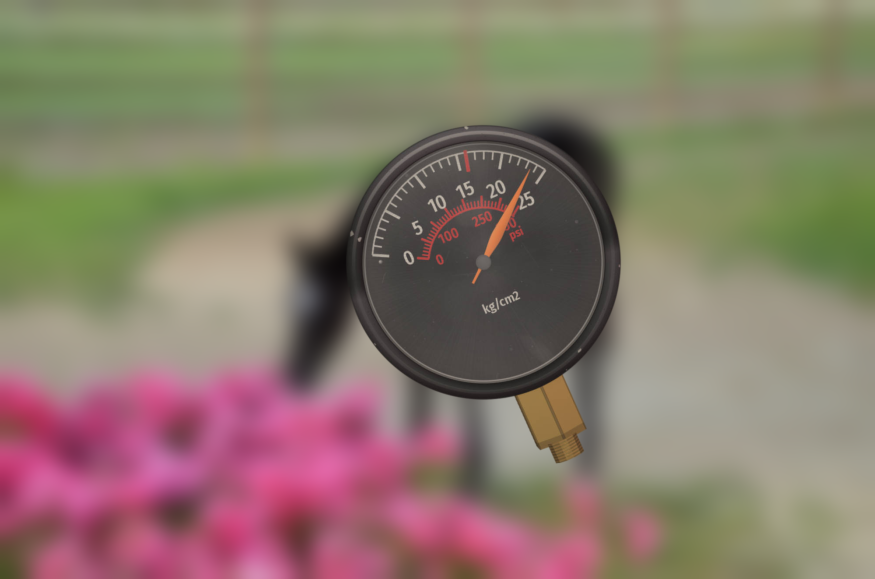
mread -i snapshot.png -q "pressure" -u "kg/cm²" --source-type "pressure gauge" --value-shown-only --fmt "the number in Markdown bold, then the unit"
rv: **23.5** kg/cm²
